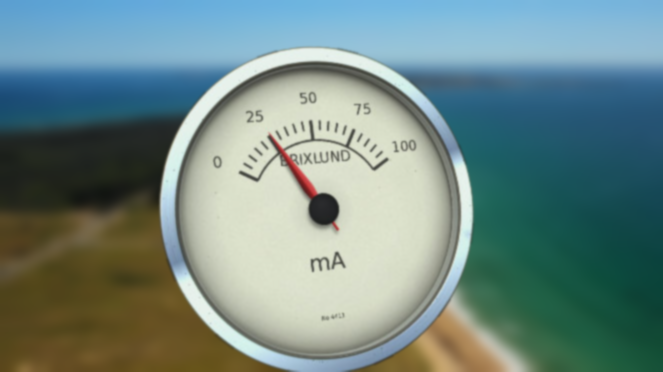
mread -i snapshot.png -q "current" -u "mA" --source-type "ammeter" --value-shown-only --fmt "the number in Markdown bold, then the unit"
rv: **25** mA
